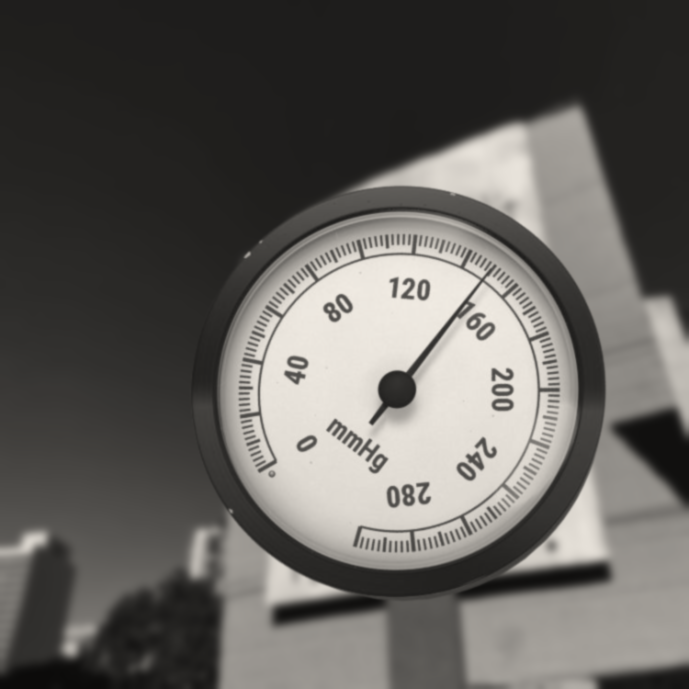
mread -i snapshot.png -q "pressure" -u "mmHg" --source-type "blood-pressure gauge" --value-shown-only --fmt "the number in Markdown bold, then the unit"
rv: **150** mmHg
